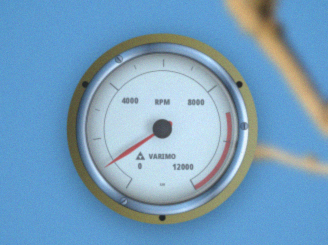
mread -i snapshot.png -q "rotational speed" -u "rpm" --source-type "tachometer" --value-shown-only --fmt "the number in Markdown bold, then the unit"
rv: **1000** rpm
